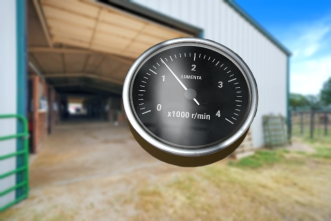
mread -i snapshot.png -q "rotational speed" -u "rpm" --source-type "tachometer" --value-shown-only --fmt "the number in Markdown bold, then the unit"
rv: **1300** rpm
